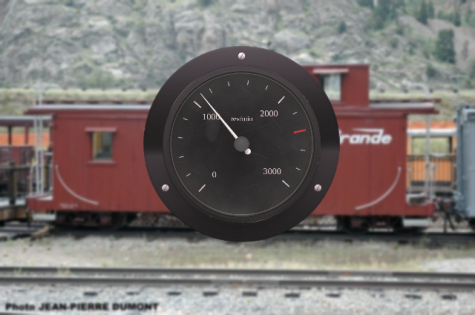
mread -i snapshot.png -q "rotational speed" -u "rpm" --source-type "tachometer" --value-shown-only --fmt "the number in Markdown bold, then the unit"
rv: **1100** rpm
